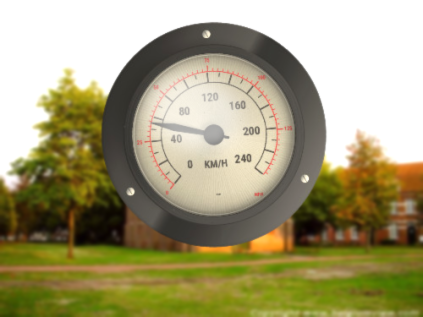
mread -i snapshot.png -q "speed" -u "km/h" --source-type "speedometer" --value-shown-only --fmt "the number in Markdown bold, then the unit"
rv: **55** km/h
